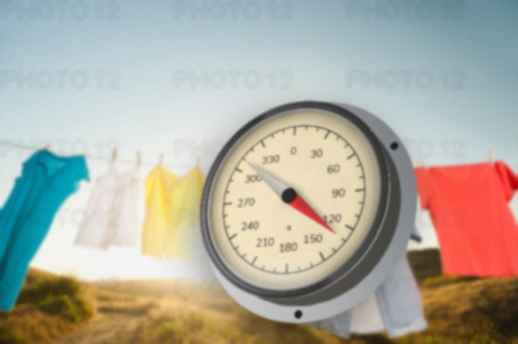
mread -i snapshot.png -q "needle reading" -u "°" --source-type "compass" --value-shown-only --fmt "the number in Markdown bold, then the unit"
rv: **130** °
